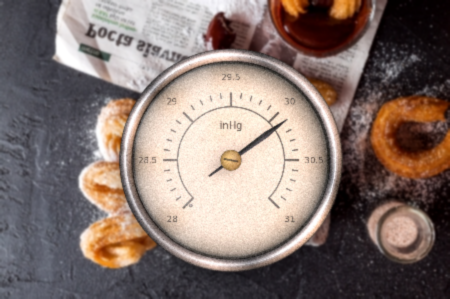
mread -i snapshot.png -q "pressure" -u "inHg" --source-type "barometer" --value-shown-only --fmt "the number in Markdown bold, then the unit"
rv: **30.1** inHg
